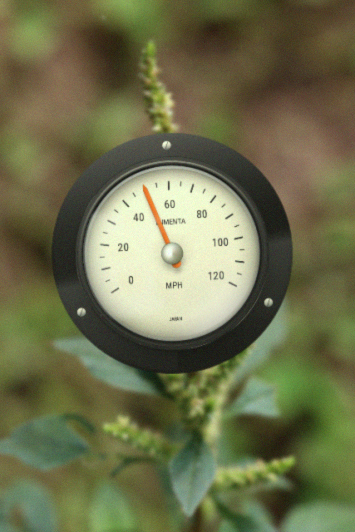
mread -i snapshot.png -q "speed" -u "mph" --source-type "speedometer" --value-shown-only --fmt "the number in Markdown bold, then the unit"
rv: **50** mph
